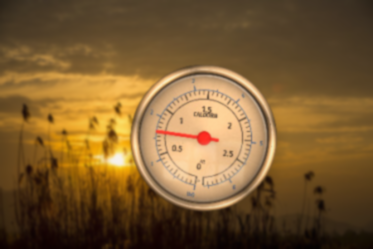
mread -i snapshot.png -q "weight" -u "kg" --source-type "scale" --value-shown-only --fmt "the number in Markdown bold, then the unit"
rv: **0.75** kg
